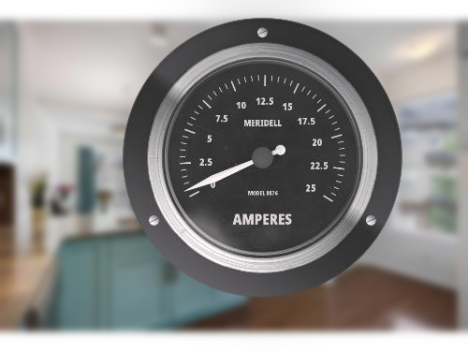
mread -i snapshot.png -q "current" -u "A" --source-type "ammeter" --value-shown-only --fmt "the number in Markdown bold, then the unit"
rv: **0.5** A
